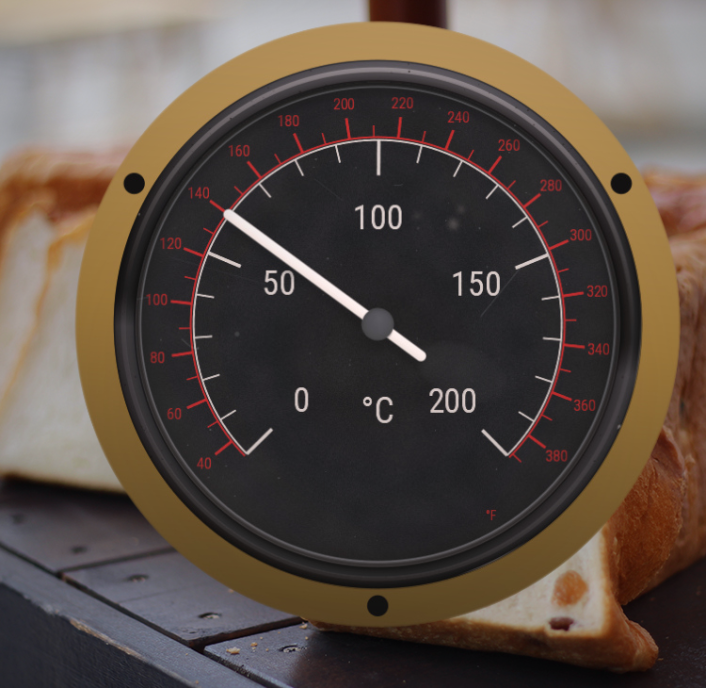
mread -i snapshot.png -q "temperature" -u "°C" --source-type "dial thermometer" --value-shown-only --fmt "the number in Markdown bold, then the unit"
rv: **60** °C
